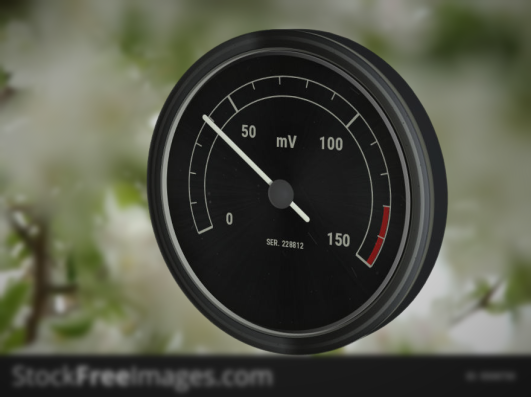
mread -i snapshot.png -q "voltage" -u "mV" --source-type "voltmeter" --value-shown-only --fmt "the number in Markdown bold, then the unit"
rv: **40** mV
